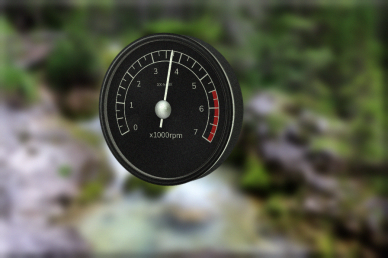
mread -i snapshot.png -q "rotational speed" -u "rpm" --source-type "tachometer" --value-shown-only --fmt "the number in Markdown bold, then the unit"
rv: **3750** rpm
